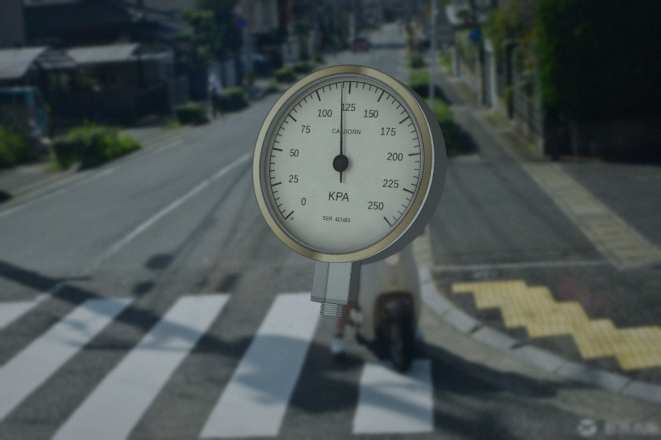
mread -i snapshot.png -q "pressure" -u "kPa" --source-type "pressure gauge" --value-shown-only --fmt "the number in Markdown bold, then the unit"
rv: **120** kPa
